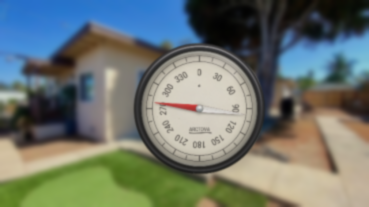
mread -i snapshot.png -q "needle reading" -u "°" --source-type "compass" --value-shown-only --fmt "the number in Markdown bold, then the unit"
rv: **277.5** °
